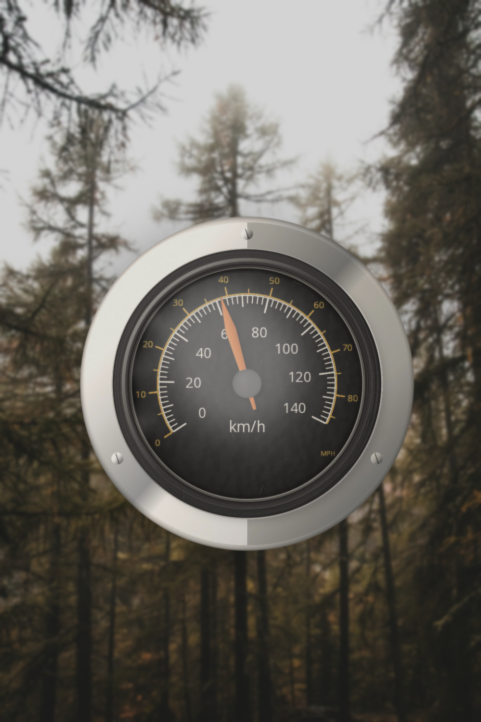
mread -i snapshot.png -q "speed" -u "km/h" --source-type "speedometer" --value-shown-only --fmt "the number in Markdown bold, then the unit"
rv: **62** km/h
